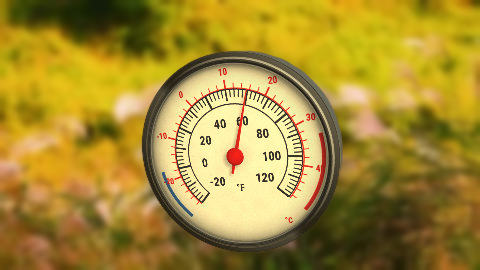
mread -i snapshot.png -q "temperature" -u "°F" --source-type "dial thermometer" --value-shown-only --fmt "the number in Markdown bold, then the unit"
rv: **60** °F
